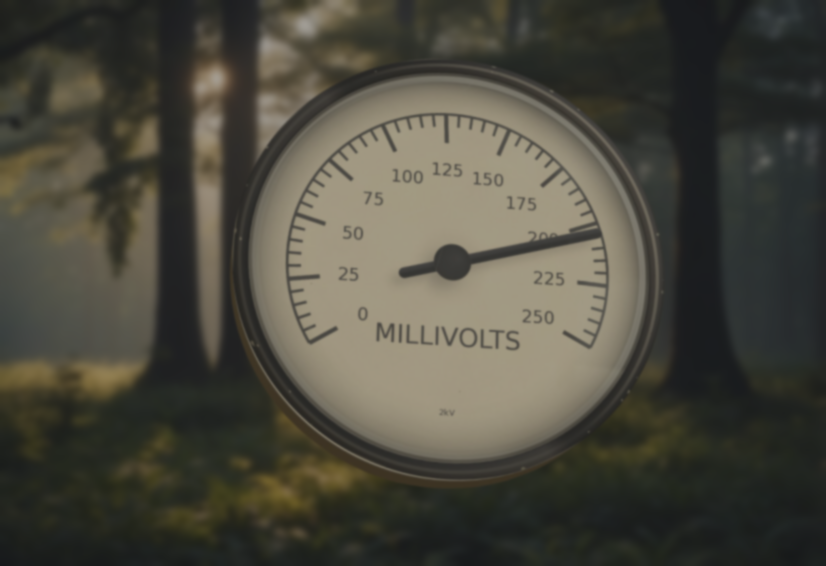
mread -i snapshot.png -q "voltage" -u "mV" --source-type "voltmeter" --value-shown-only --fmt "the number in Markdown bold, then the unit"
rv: **205** mV
